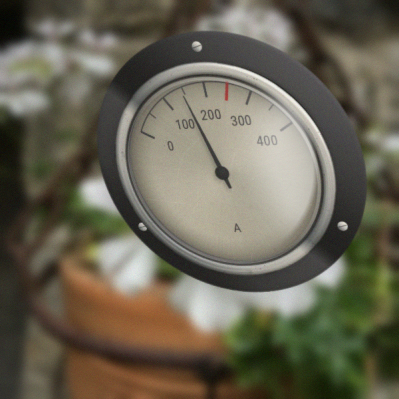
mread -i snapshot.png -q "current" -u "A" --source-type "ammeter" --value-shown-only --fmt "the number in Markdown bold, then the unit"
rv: **150** A
